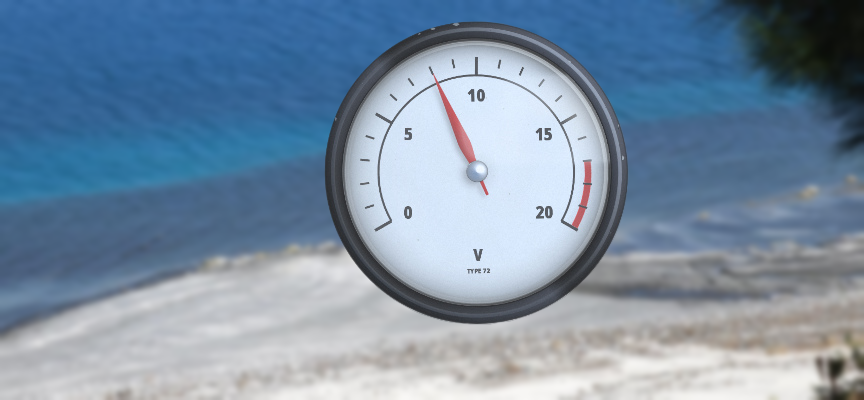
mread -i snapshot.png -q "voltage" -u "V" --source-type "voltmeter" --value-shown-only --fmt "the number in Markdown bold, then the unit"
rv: **8** V
